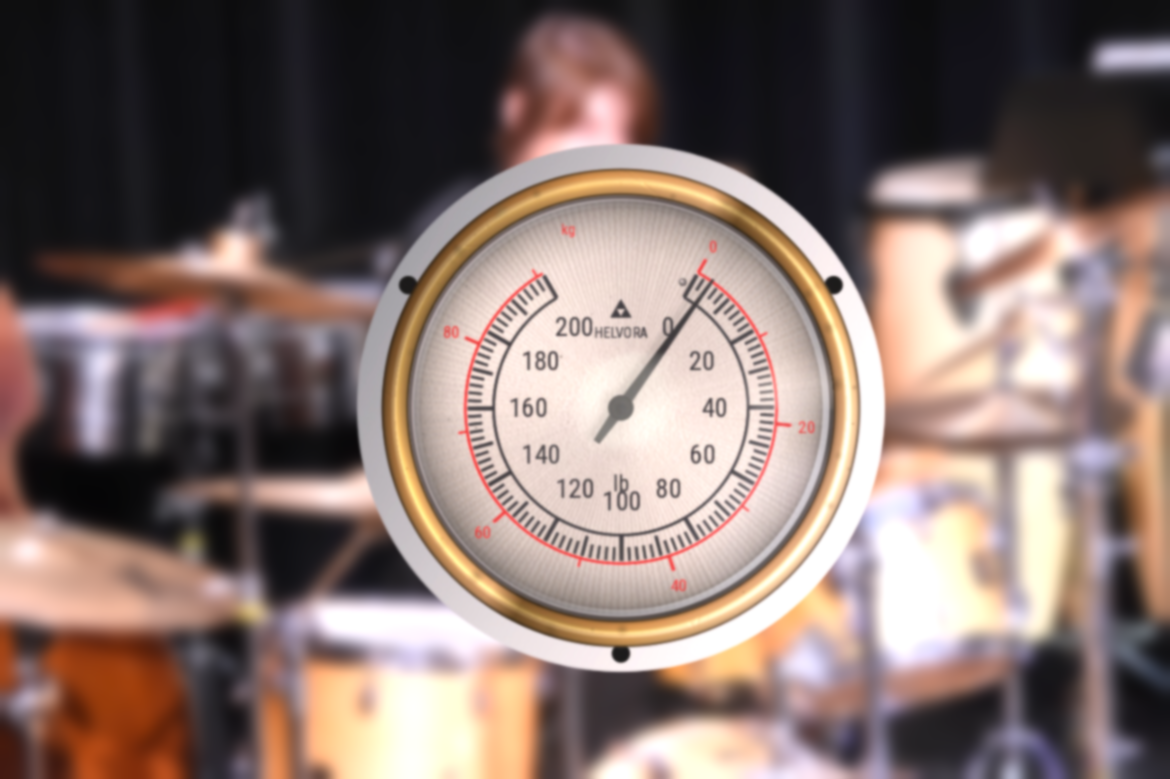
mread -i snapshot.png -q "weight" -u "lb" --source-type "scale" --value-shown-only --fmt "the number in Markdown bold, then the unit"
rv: **4** lb
